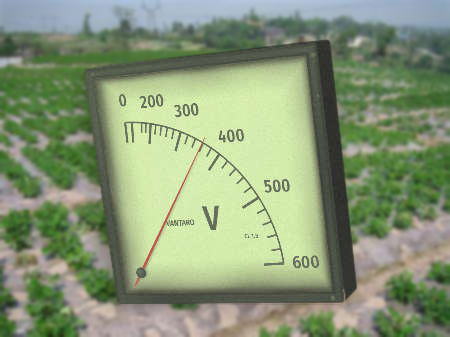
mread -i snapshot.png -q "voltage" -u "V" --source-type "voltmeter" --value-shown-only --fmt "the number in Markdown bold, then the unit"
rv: **360** V
